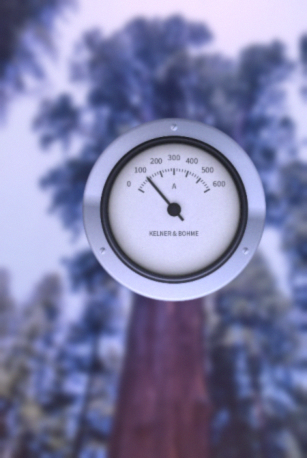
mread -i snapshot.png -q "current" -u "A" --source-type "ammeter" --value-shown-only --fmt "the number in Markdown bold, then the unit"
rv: **100** A
